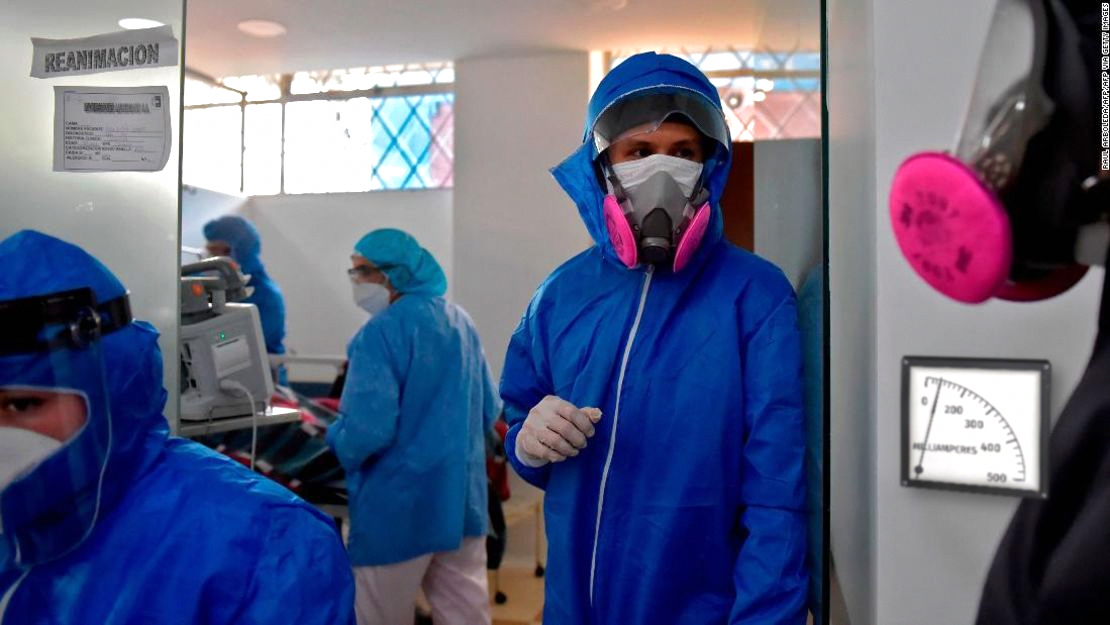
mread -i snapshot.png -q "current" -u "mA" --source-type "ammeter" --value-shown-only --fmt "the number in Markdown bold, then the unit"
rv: **100** mA
